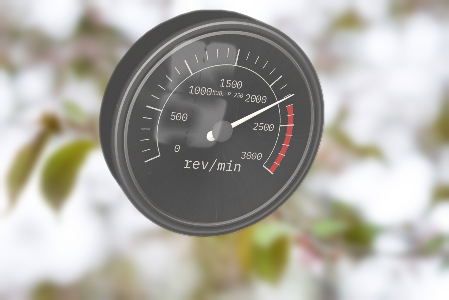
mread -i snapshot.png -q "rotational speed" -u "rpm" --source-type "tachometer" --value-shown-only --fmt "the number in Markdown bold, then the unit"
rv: **2200** rpm
